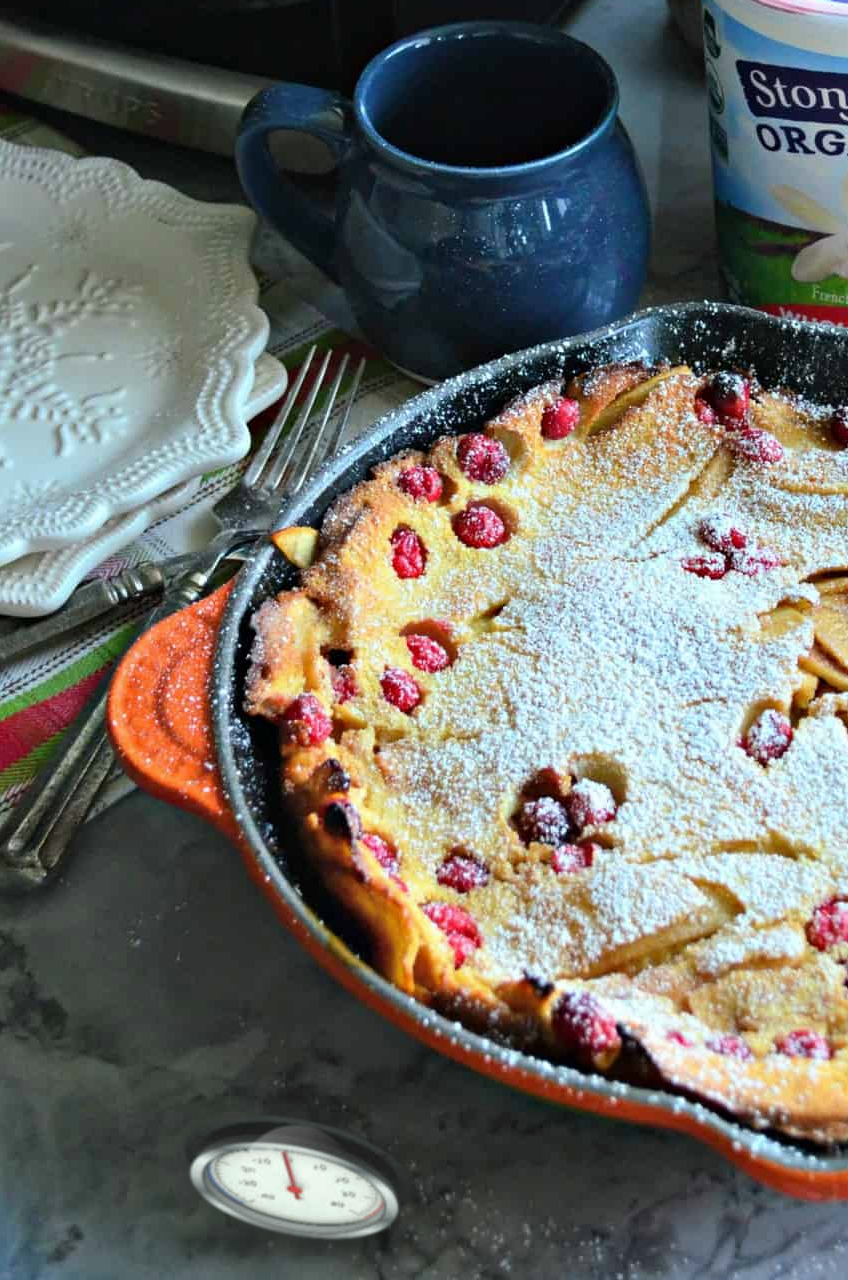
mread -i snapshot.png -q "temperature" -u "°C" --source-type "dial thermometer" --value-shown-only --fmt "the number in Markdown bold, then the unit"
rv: **0** °C
